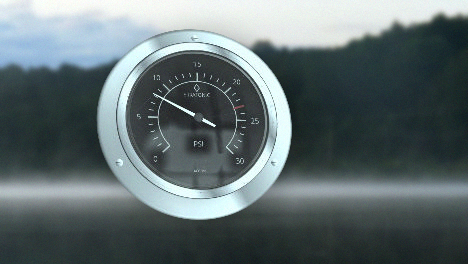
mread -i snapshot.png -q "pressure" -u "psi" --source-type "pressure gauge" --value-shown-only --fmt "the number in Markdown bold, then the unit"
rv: **8** psi
